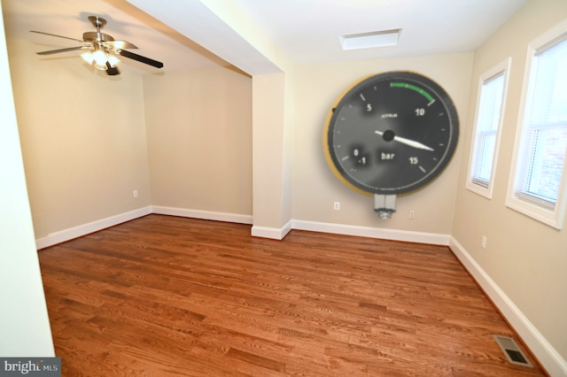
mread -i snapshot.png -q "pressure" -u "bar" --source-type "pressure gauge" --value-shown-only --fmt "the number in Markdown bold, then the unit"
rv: **13.5** bar
